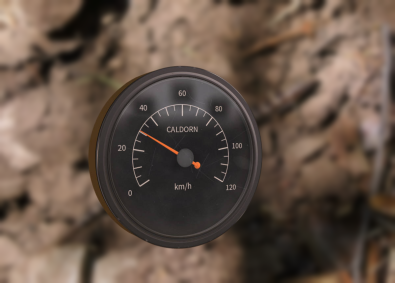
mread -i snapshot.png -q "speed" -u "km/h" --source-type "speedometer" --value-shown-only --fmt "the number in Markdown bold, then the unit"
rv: **30** km/h
